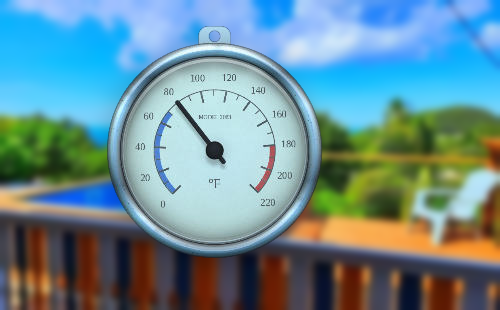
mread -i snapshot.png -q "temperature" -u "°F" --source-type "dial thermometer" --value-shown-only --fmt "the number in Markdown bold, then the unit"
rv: **80** °F
